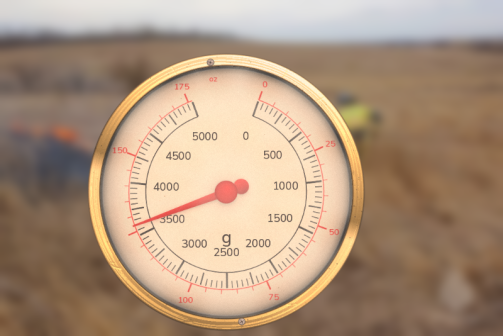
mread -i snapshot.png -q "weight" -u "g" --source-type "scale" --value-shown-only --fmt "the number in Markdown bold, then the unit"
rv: **3600** g
